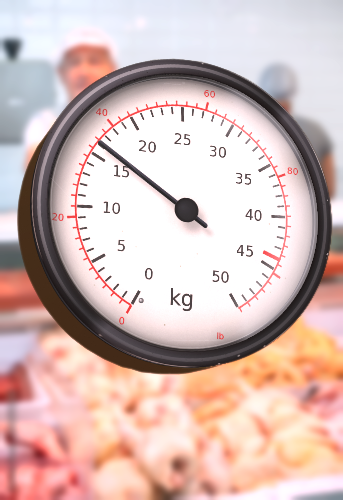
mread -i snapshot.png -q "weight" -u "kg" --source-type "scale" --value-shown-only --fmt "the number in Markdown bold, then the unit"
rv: **16** kg
